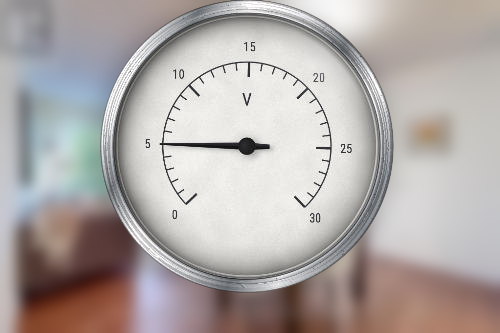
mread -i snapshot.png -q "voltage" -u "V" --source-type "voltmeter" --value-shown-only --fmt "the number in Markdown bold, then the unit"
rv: **5** V
